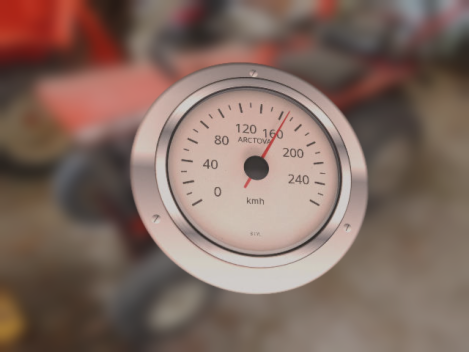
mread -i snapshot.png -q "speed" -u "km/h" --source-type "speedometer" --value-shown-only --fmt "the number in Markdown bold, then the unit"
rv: **165** km/h
